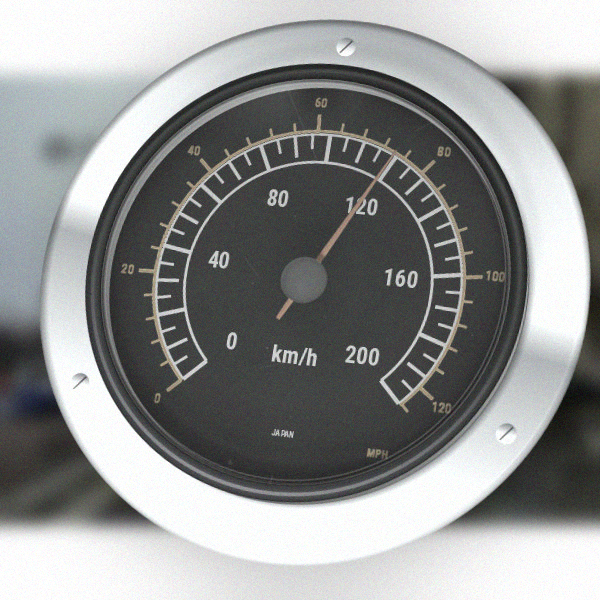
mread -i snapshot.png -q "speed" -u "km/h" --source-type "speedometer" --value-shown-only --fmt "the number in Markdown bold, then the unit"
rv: **120** km/h
